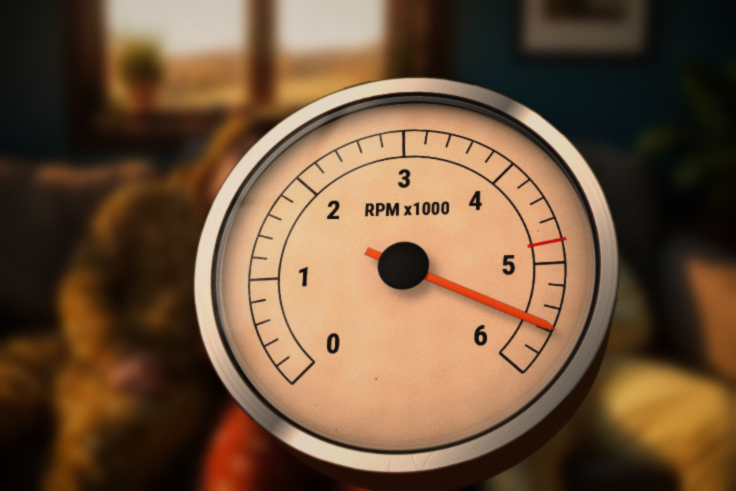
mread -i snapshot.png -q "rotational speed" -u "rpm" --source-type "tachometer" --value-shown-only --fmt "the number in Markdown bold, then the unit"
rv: **5600** rpm
